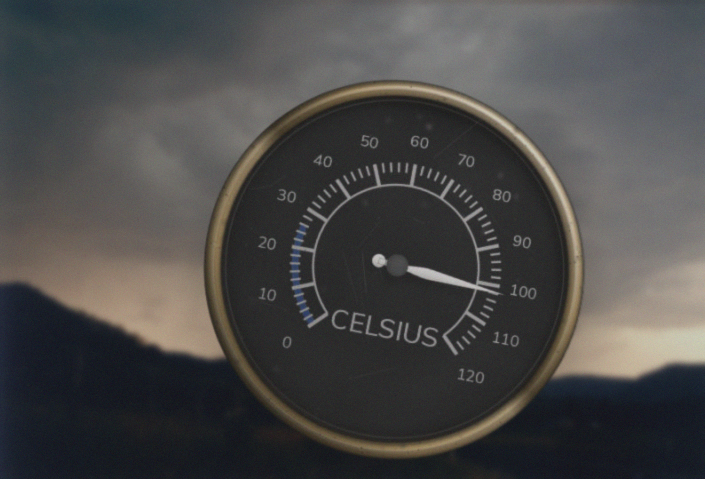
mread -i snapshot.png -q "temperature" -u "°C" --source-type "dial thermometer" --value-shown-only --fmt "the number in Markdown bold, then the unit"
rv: **102** °C
